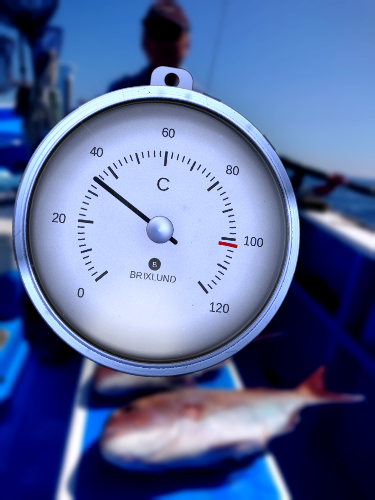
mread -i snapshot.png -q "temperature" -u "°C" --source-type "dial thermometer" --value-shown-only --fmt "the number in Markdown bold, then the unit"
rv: **34** °C
